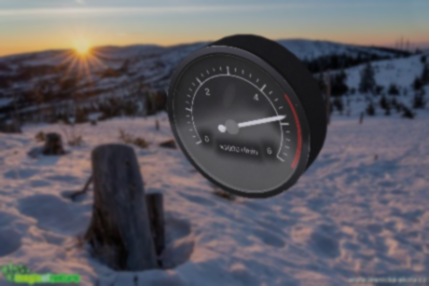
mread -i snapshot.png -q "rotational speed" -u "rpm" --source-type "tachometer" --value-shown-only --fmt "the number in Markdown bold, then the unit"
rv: **4800** rpm
